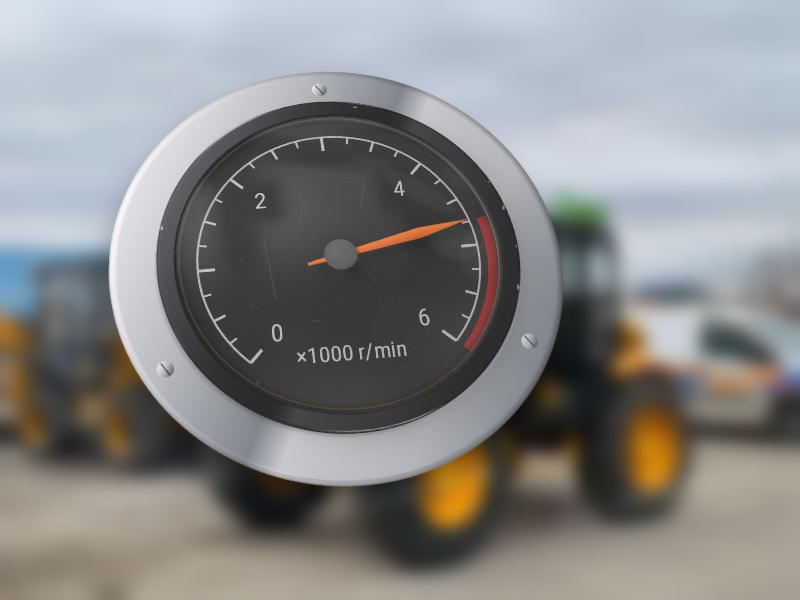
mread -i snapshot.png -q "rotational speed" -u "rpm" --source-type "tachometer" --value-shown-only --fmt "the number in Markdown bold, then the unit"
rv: **4750** rpm
